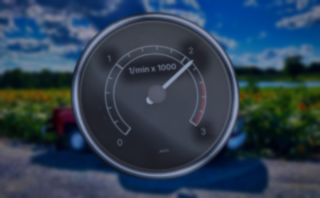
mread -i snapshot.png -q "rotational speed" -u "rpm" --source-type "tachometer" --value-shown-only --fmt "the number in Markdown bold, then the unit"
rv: **2100** rpm
